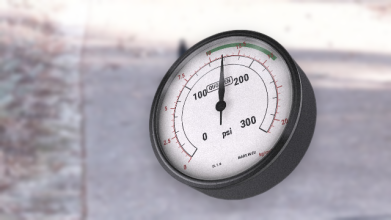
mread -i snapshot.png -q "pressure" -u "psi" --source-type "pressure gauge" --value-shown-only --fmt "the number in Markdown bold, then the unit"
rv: **160** psi
